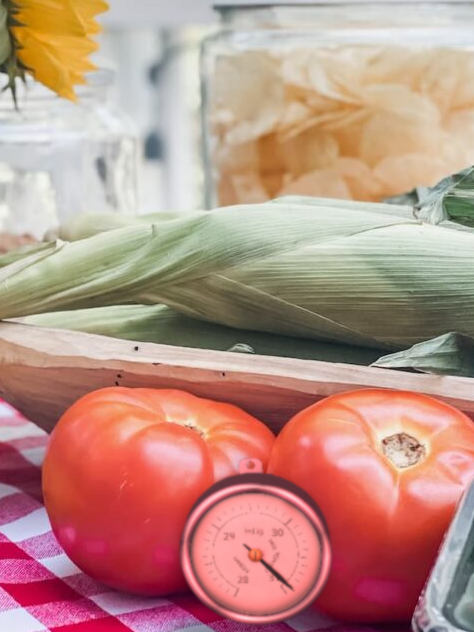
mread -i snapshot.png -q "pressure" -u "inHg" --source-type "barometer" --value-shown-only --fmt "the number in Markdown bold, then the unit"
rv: **30.9** inHg
